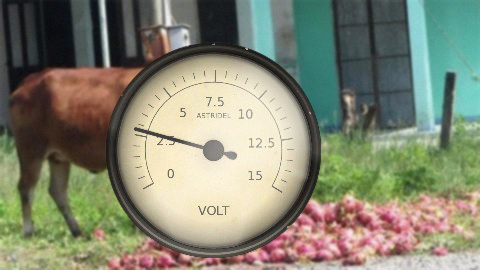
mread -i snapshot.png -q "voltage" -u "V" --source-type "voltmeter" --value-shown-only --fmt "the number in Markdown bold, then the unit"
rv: **2.75** V
